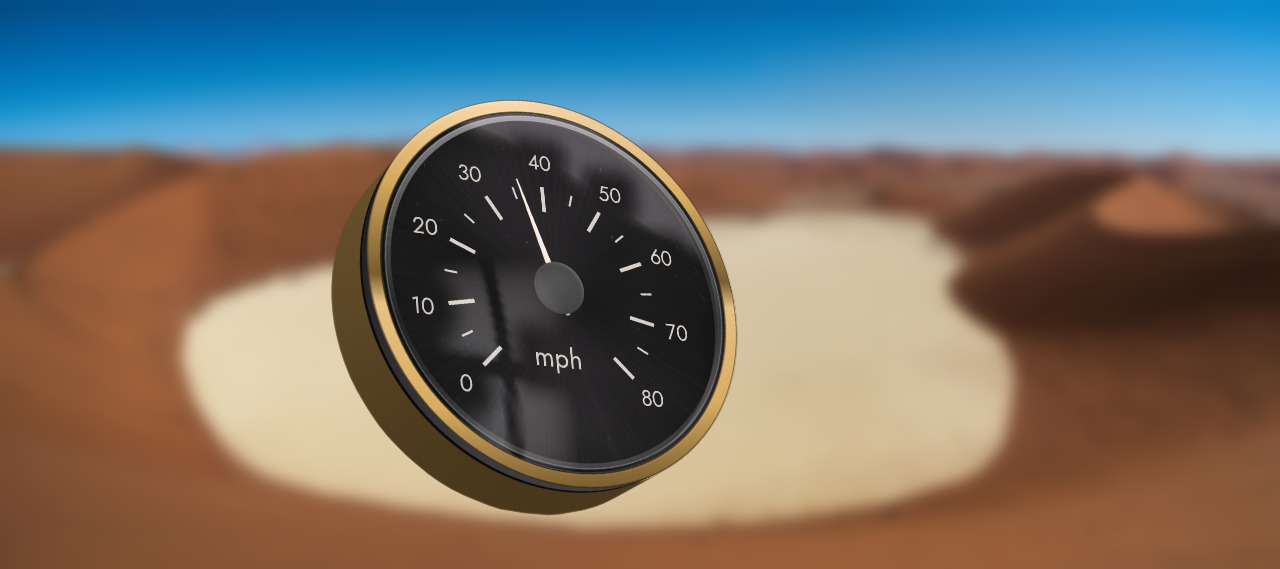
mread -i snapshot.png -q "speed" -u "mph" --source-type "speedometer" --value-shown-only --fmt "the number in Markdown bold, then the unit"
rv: **35** mph
